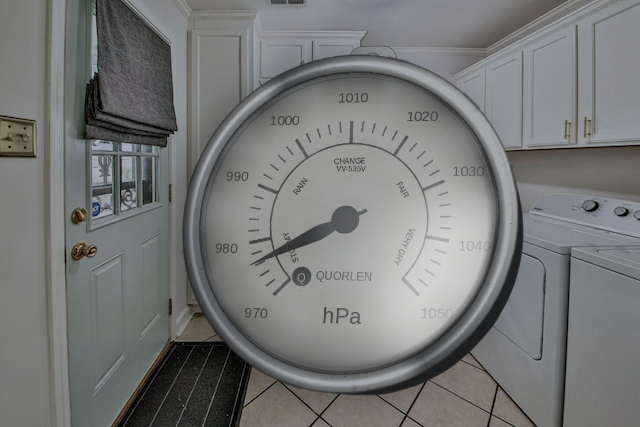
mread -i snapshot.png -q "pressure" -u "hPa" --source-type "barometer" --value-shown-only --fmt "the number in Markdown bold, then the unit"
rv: **976** hPa
